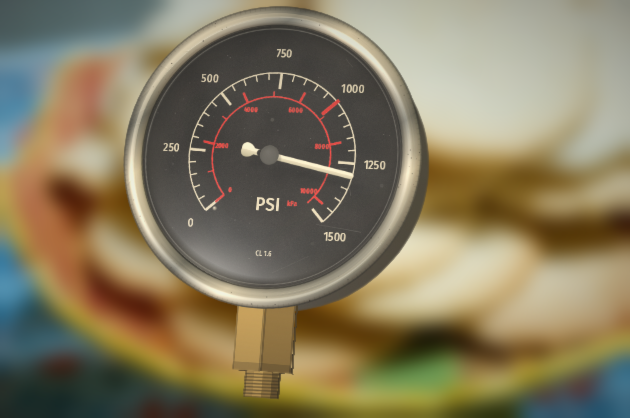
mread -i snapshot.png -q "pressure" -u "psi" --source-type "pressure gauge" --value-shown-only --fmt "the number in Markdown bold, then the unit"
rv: **1300** psi
